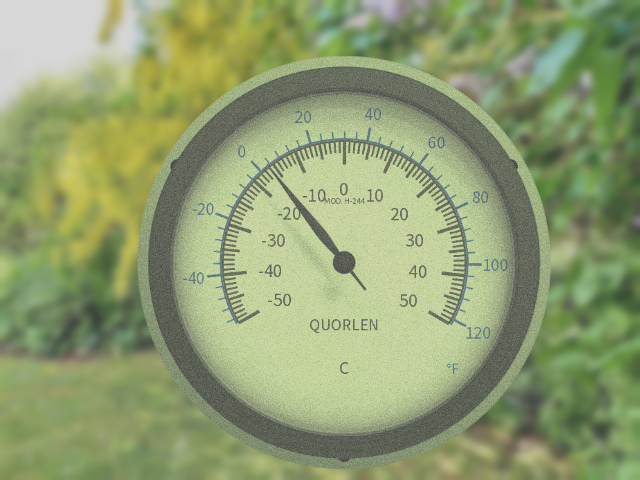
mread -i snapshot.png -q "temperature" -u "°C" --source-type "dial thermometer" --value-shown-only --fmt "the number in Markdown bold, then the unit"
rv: **-16** °C
